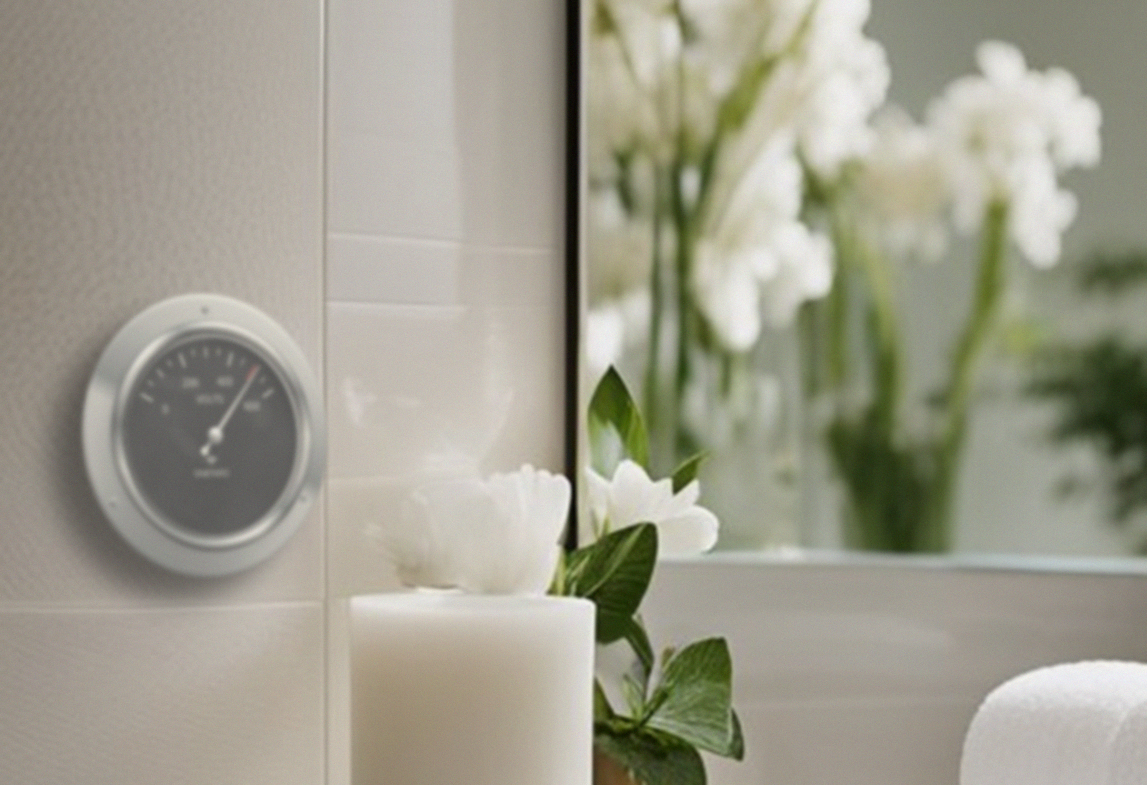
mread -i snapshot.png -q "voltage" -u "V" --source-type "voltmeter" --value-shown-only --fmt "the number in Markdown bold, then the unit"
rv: **500** V
